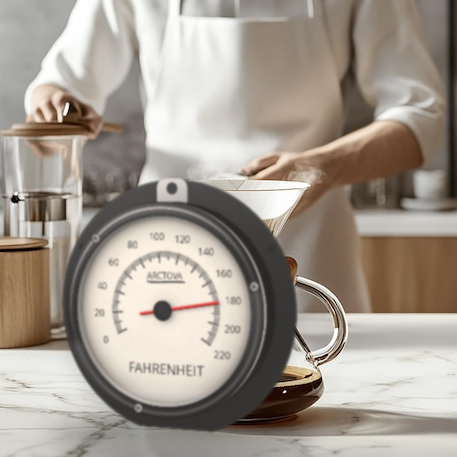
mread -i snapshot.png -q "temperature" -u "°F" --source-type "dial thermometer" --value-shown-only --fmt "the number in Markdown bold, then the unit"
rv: **180** °F
